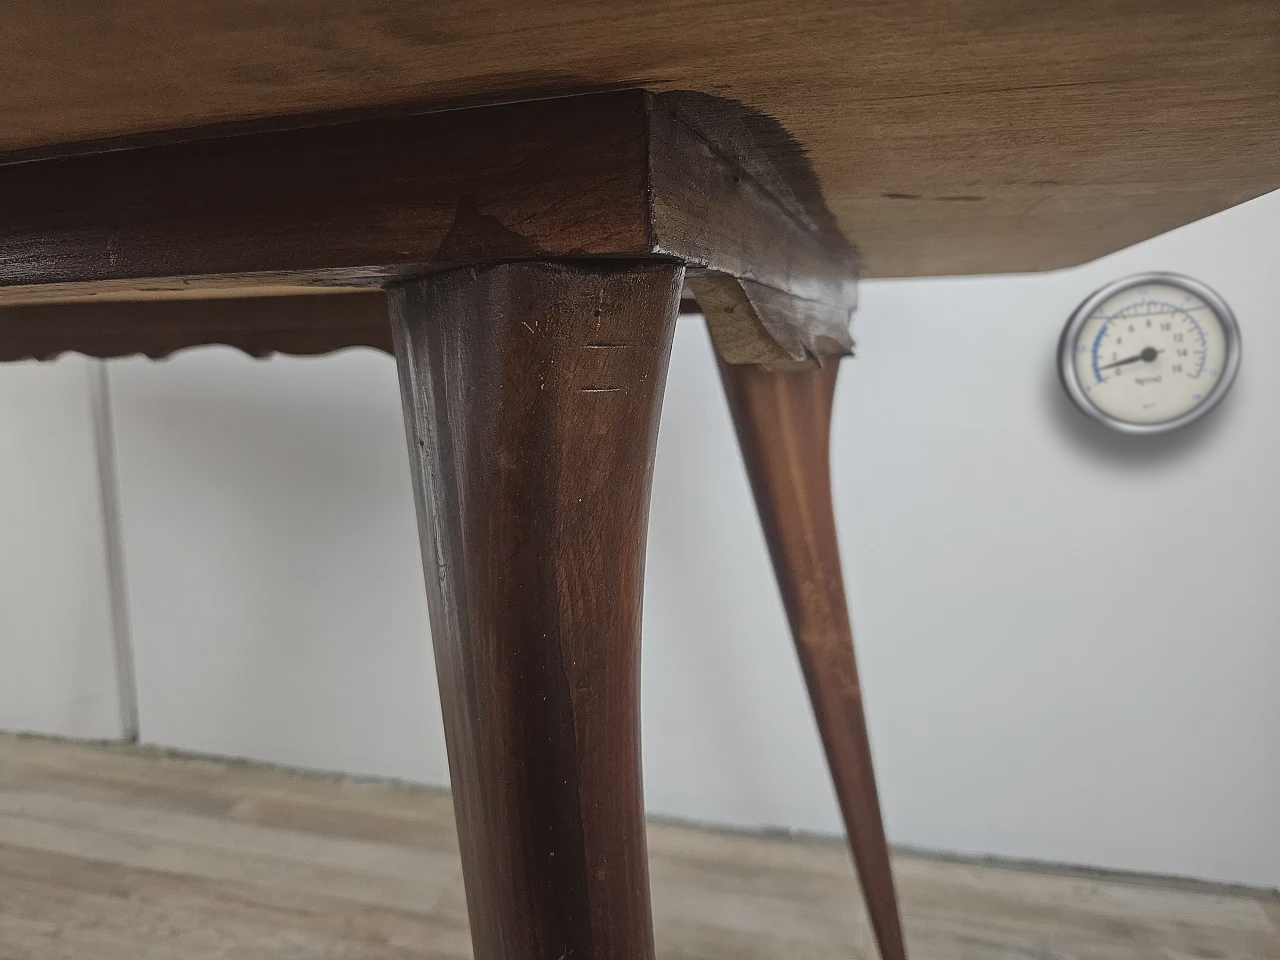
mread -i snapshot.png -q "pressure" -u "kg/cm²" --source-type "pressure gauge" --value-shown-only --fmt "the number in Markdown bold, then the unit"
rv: **1** kg/cm²
